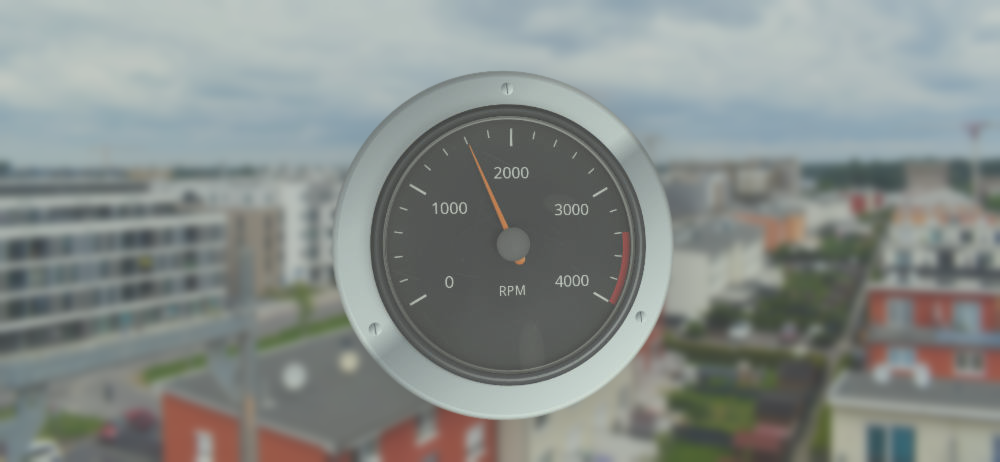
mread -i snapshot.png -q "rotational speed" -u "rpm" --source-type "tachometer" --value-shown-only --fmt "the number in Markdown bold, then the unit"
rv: **1600** rpm
